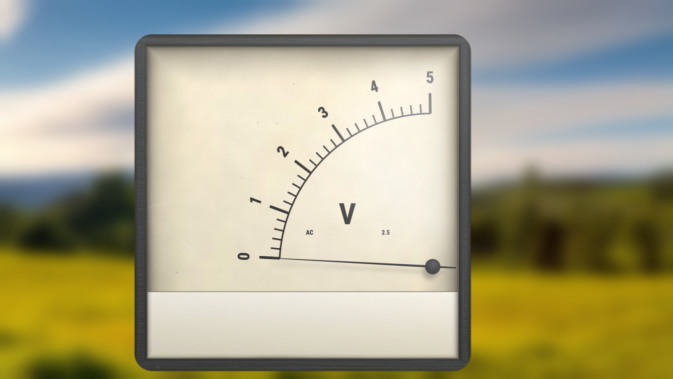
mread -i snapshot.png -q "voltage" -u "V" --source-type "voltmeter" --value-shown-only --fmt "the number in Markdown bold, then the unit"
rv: **0** V
